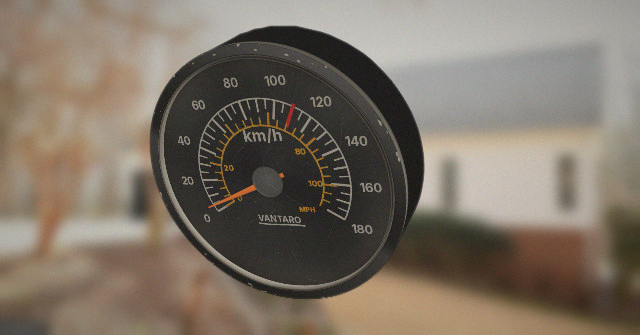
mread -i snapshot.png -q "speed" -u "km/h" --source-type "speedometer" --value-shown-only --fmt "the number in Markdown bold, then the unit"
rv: **5** km/h
